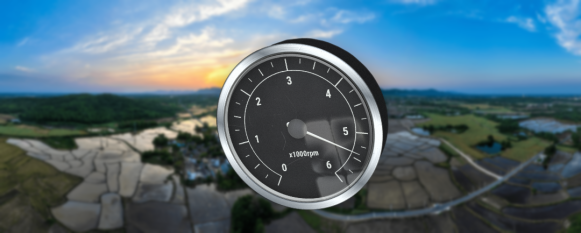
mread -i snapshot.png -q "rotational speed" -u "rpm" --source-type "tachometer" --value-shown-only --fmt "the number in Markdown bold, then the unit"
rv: **5375** rpm
